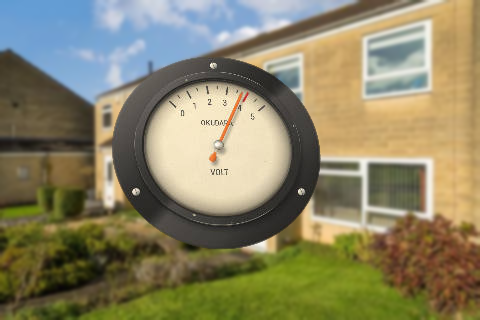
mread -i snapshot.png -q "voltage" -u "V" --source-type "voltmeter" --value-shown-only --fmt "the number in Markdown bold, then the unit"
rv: **3.75** V
